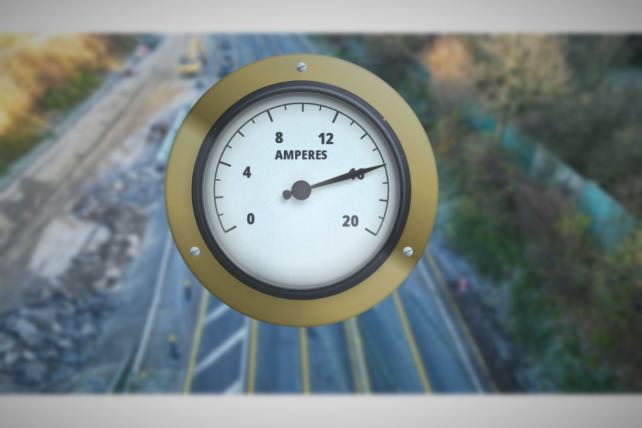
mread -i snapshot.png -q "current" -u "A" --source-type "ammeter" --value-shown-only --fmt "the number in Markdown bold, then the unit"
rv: **16** A
